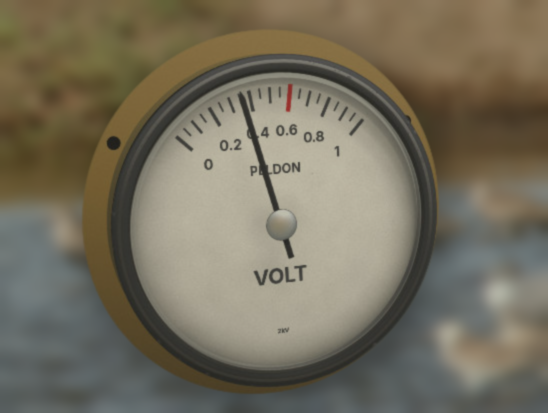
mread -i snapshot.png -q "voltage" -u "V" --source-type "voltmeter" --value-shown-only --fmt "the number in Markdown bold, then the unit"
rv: **0.35** V
